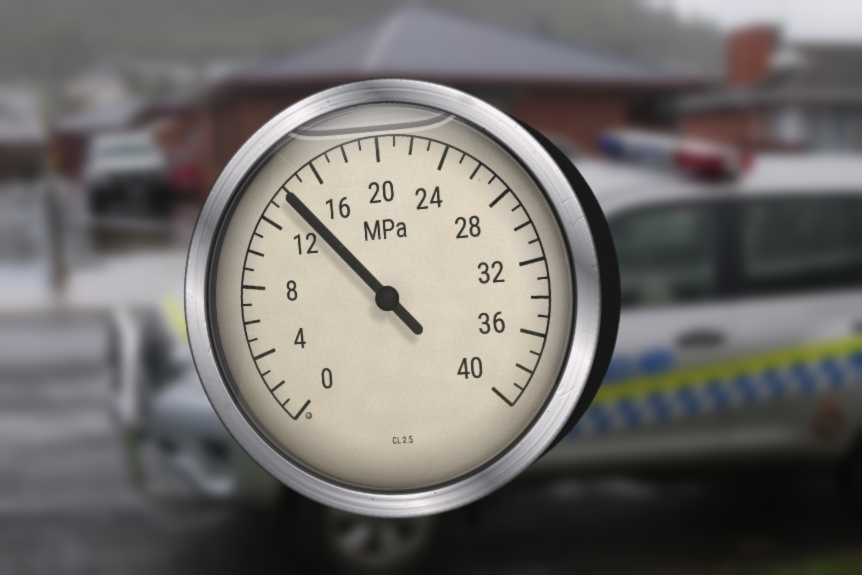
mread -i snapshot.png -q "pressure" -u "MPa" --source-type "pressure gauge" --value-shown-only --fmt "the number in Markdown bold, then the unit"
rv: **14** MPa
